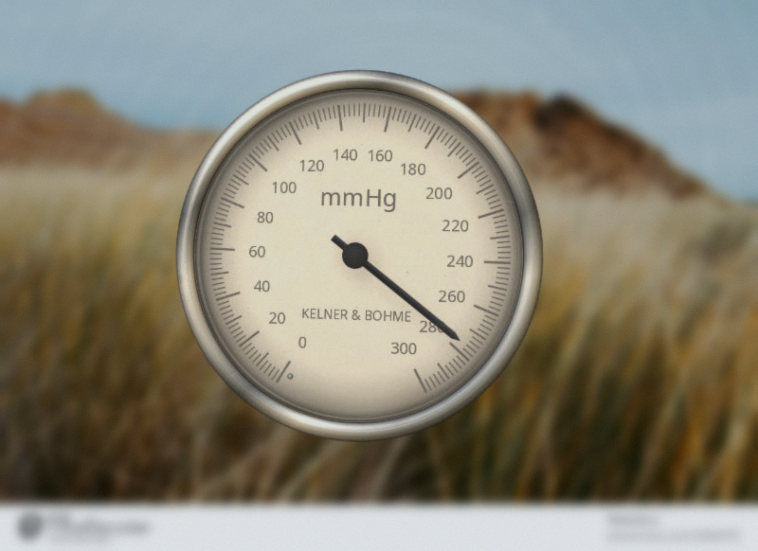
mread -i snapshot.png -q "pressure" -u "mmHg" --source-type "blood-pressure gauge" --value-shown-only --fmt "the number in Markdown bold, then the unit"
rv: **276** mmHg
